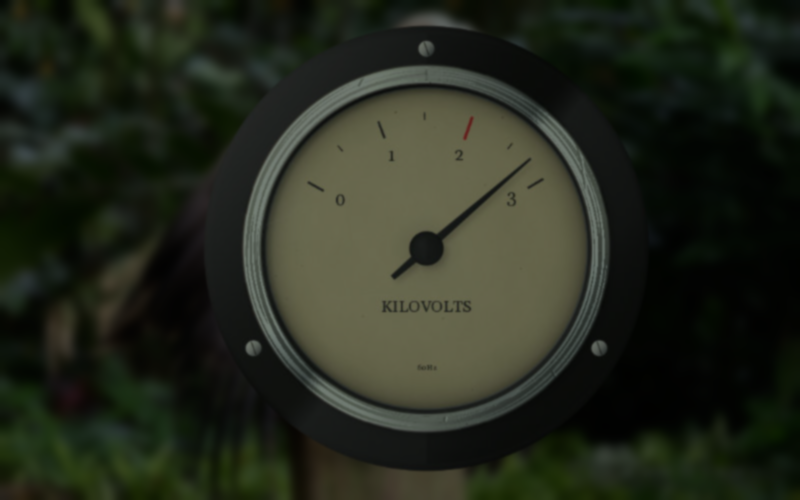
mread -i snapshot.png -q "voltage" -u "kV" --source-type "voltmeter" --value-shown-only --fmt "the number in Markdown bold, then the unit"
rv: **2.75** kV
